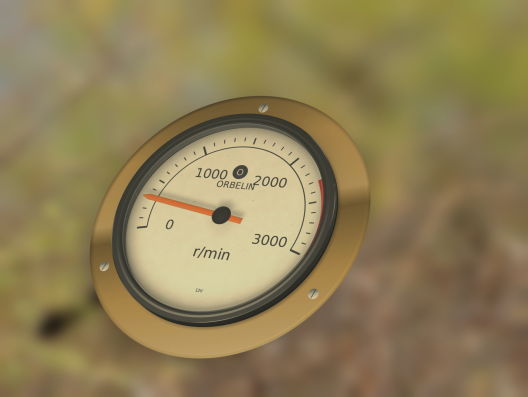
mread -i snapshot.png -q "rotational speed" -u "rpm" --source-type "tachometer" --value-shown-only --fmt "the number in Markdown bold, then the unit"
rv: **300** rpm
